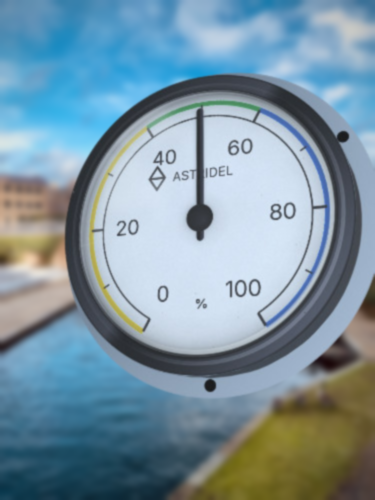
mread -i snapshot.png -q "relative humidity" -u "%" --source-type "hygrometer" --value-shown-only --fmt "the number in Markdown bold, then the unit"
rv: **50** %
